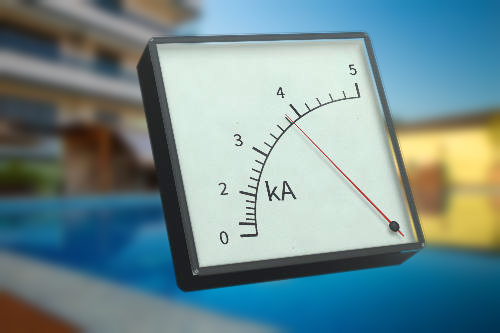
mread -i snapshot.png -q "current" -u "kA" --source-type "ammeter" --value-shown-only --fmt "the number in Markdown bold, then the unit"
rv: **3.8** kA
